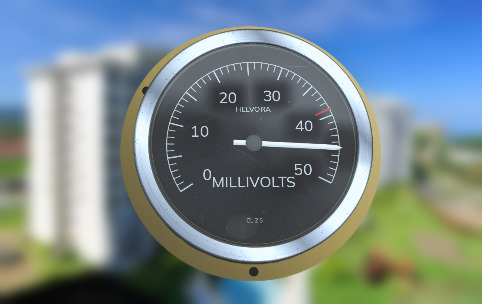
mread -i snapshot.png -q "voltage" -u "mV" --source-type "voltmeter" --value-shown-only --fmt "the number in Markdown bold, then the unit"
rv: **45** mV
